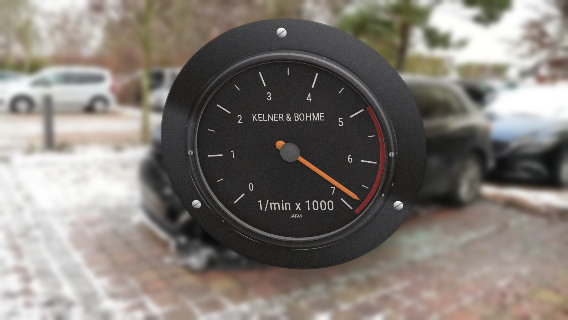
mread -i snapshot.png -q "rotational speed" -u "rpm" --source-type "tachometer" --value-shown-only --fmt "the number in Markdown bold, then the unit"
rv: **6750** rpm
